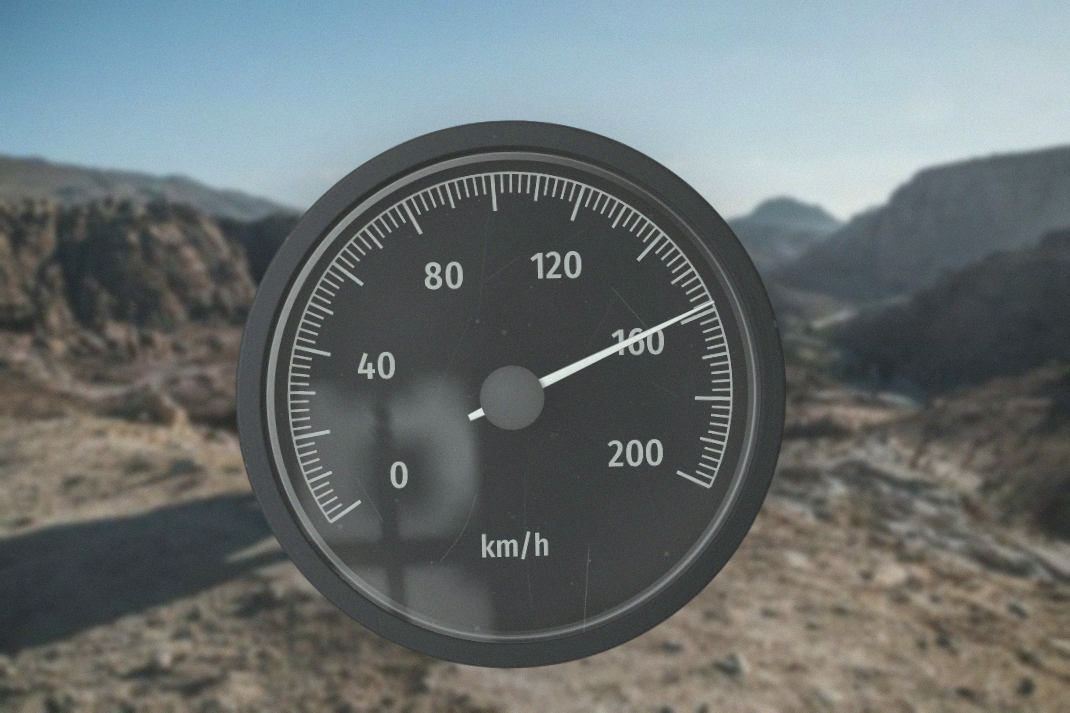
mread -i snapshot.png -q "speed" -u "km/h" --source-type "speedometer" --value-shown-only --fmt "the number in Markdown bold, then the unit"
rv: **158** km/h
